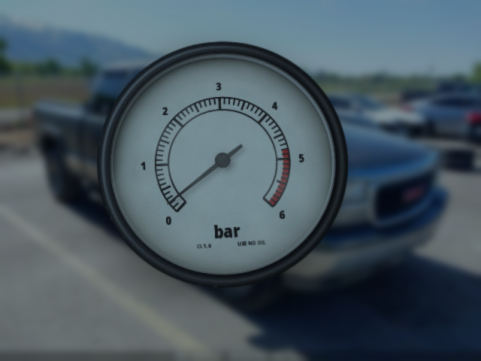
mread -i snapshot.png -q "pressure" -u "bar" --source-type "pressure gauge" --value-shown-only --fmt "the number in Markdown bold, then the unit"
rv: **0.2** bar
